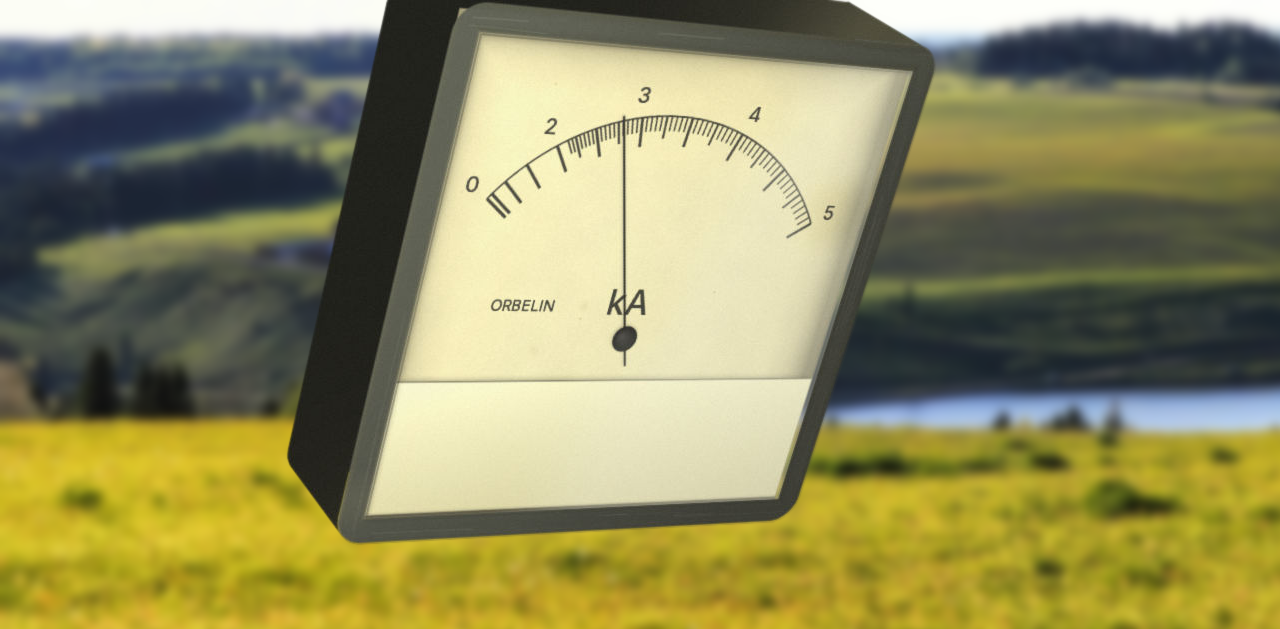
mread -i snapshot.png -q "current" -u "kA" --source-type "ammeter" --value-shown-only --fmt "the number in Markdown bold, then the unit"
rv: **2.75** kA
